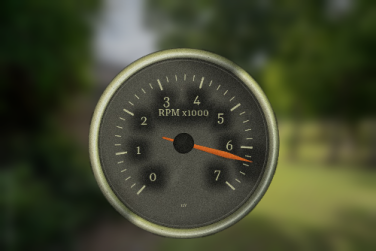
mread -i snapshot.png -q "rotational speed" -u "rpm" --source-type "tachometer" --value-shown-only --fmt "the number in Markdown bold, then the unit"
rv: **6300** rpm
